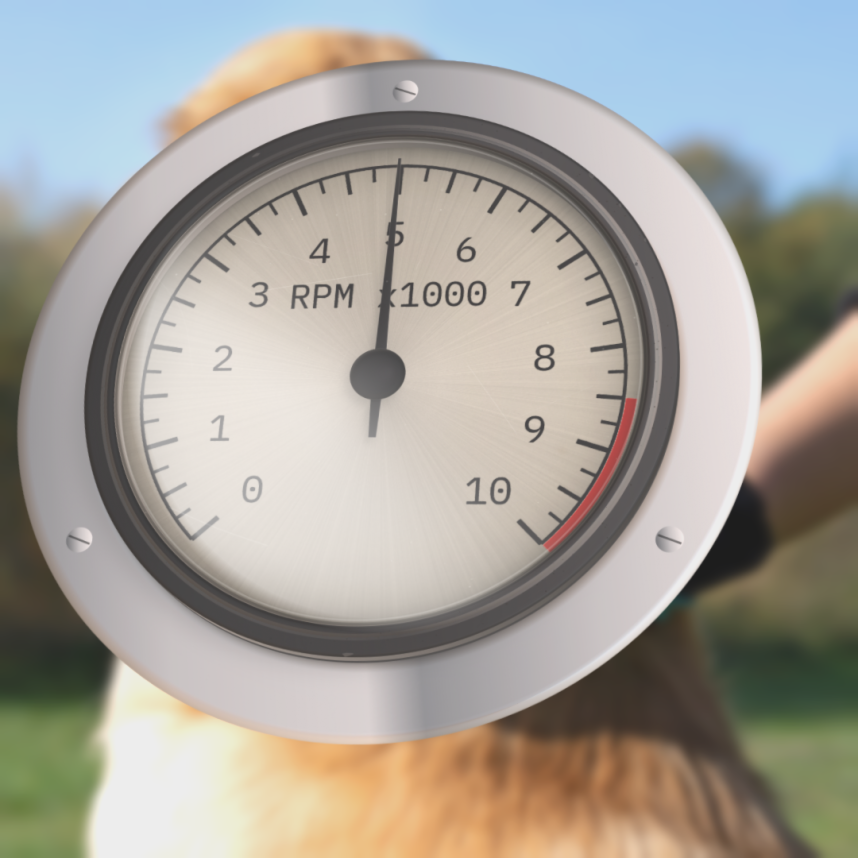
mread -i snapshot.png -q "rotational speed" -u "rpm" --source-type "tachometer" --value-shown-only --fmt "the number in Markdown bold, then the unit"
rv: **5000** rpm
